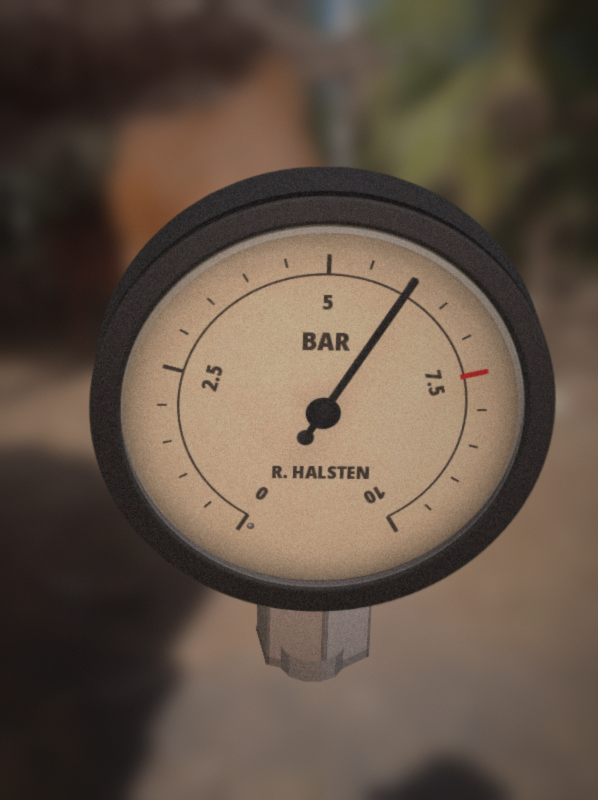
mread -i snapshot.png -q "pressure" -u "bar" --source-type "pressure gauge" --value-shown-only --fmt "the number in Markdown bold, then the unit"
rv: **6** bar
